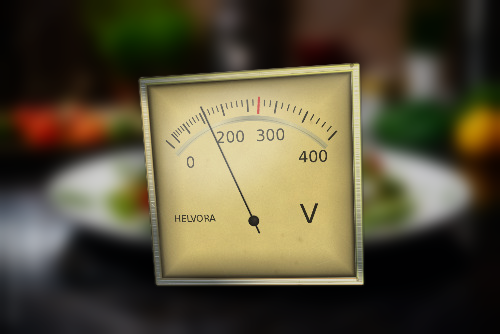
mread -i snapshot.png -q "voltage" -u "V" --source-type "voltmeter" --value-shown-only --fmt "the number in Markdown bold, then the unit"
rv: **160** V
